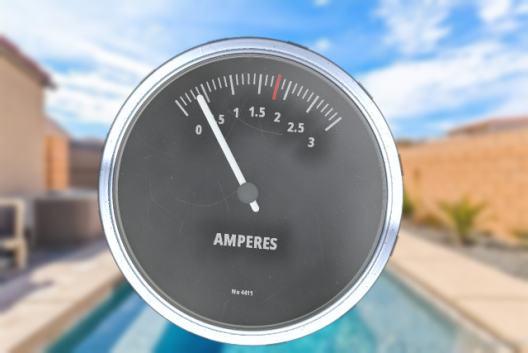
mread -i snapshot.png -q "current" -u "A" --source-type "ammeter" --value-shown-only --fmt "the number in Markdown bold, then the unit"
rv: **0.4** A
